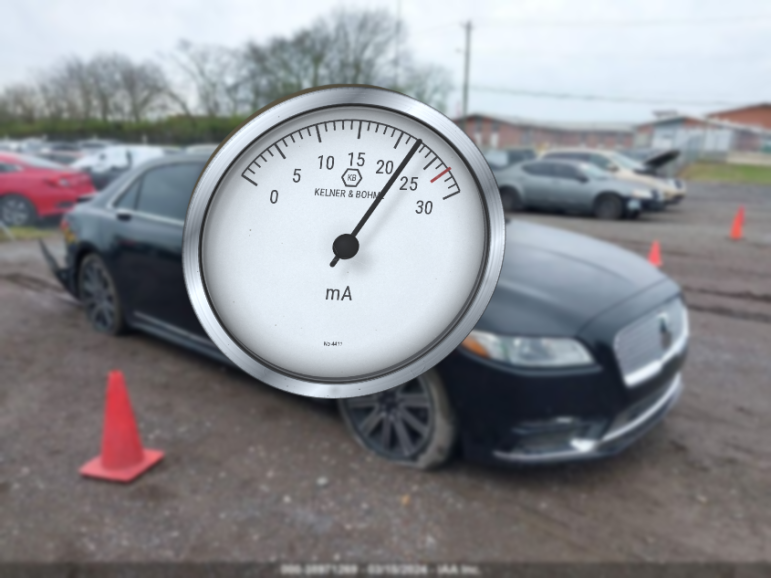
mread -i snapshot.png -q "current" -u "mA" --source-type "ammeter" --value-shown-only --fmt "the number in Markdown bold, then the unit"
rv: **22** mA
